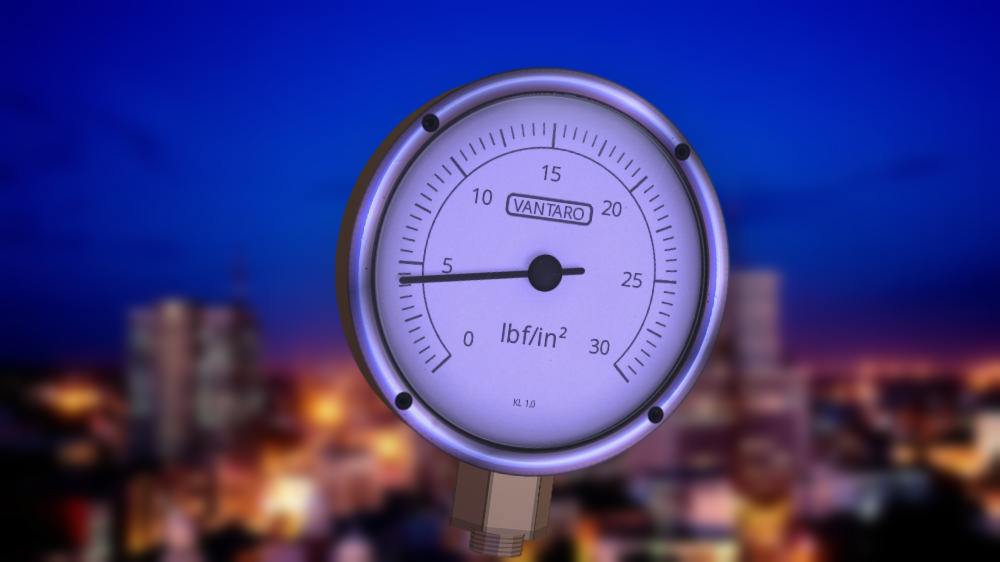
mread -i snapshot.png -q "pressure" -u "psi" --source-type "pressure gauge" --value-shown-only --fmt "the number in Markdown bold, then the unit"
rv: **4.25** psi
